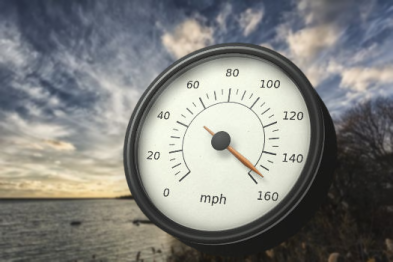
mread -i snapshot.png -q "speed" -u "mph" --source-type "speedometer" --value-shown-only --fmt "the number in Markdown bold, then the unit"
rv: **155** mph
